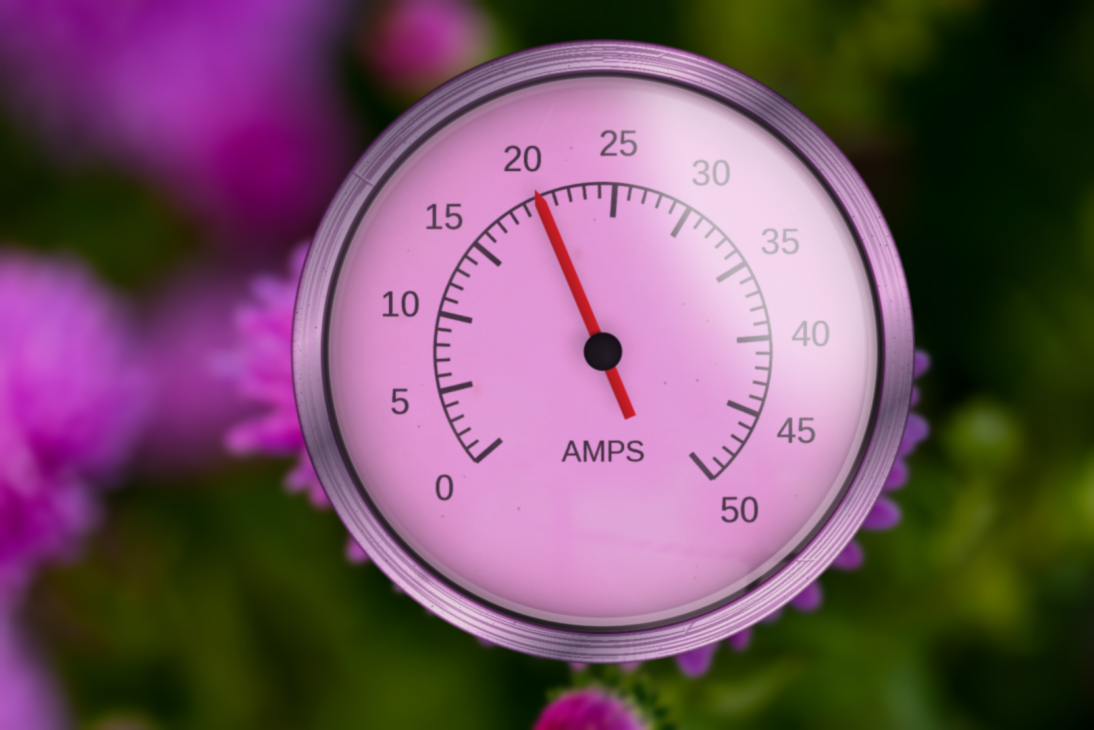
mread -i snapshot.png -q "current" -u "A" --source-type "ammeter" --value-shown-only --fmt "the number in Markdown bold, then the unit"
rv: **20** A
